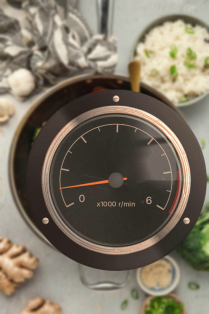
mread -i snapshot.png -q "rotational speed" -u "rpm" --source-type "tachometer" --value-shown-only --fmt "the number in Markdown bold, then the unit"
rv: **500** rpm
